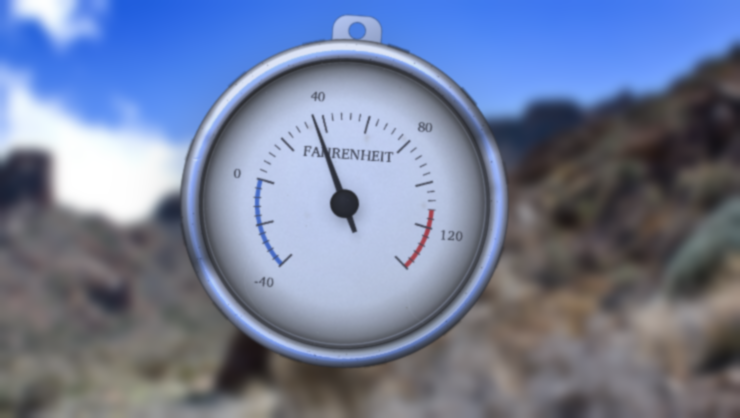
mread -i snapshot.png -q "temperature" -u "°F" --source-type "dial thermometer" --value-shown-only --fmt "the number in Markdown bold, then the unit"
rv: **36** °F
